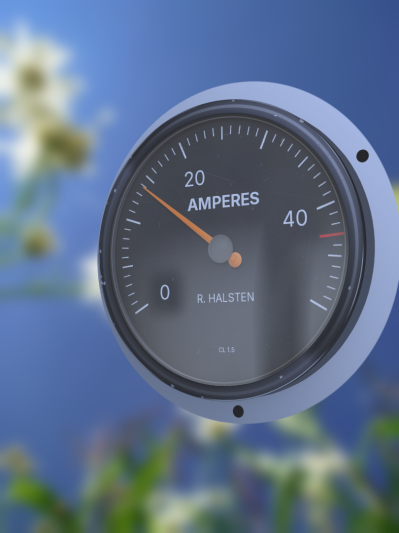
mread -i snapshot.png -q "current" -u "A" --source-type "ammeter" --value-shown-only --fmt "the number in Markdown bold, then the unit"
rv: **14** A
